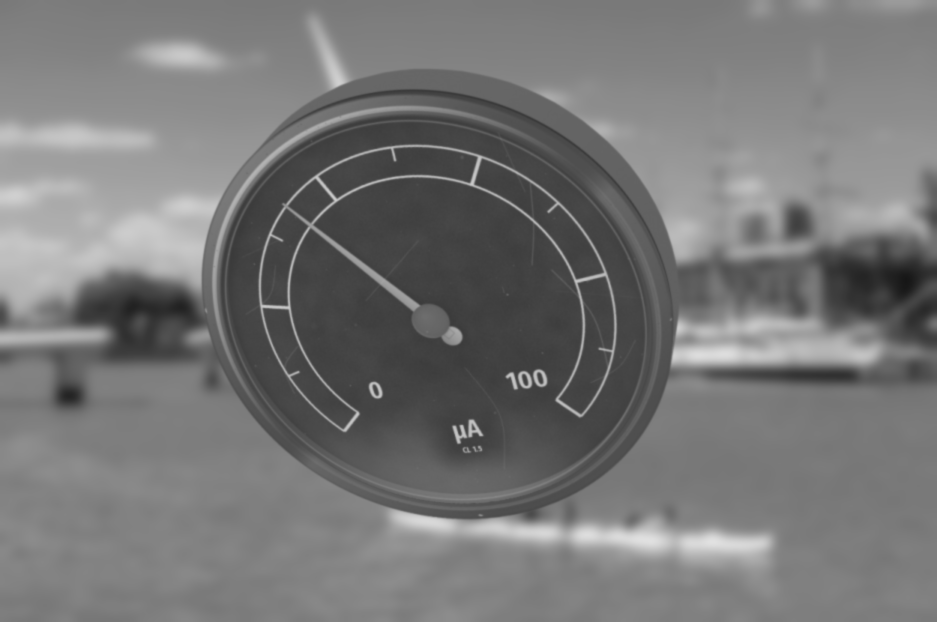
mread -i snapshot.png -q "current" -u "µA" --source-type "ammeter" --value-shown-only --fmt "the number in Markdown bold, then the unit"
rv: **35** µA
